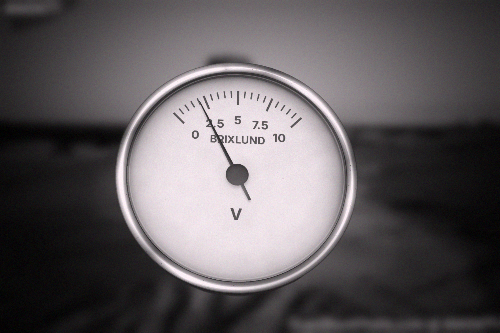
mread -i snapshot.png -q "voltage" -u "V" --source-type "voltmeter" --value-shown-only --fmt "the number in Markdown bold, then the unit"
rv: **2** V
